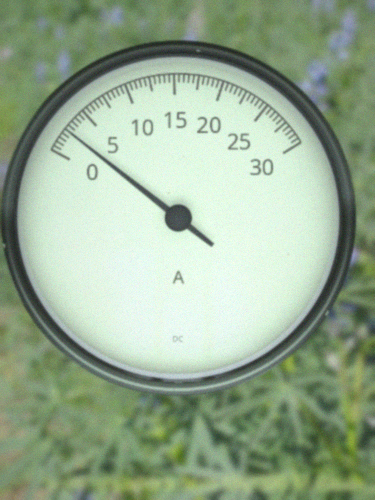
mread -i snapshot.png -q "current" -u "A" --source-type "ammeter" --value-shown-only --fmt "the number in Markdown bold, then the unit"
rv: **2.5** A
